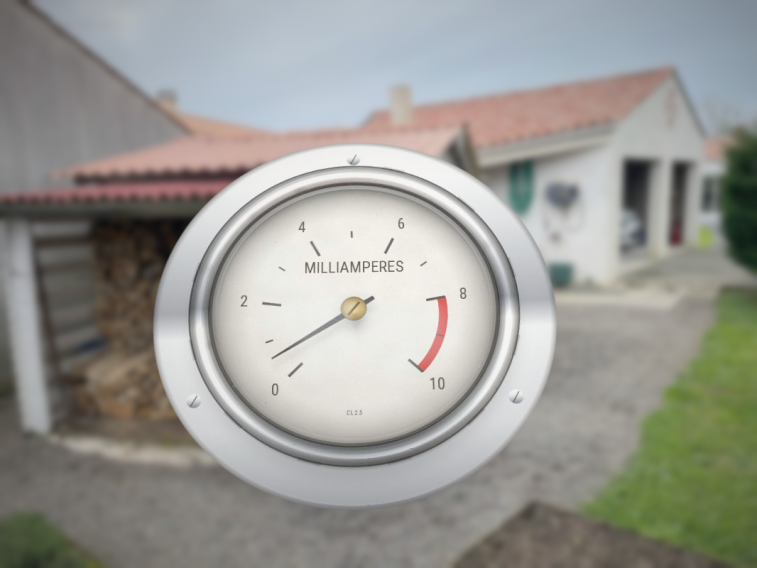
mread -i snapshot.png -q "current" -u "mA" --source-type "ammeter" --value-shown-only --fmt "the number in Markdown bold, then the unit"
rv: **0.5** mA
